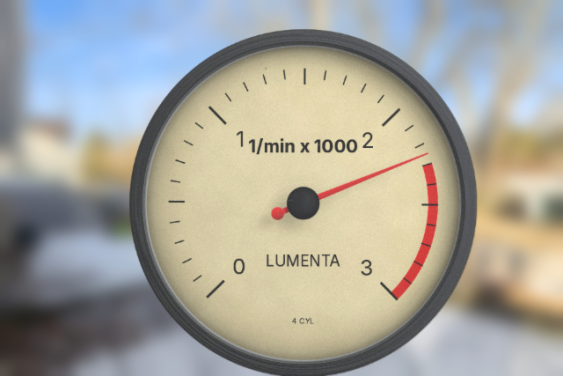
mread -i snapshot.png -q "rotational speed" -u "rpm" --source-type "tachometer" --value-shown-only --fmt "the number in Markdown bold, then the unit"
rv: **2250** rpm
